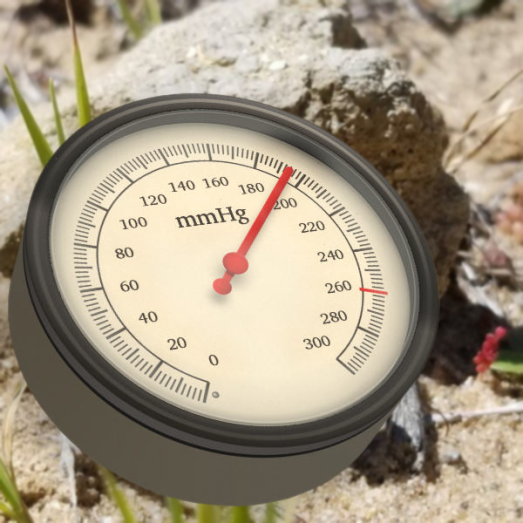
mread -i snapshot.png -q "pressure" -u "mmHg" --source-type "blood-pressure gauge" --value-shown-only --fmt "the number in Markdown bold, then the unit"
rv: **194** mmHg
